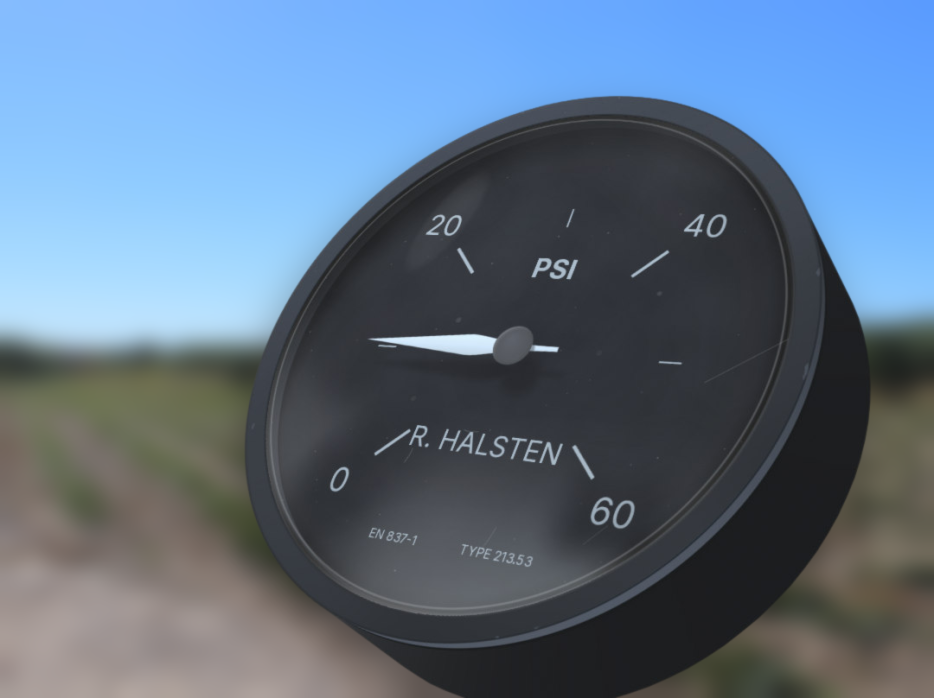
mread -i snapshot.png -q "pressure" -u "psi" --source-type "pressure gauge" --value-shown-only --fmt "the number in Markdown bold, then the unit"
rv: **10** psi
